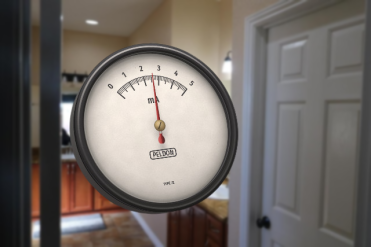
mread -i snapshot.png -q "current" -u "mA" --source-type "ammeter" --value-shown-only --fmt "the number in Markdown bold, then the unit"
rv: **2.5** mA
